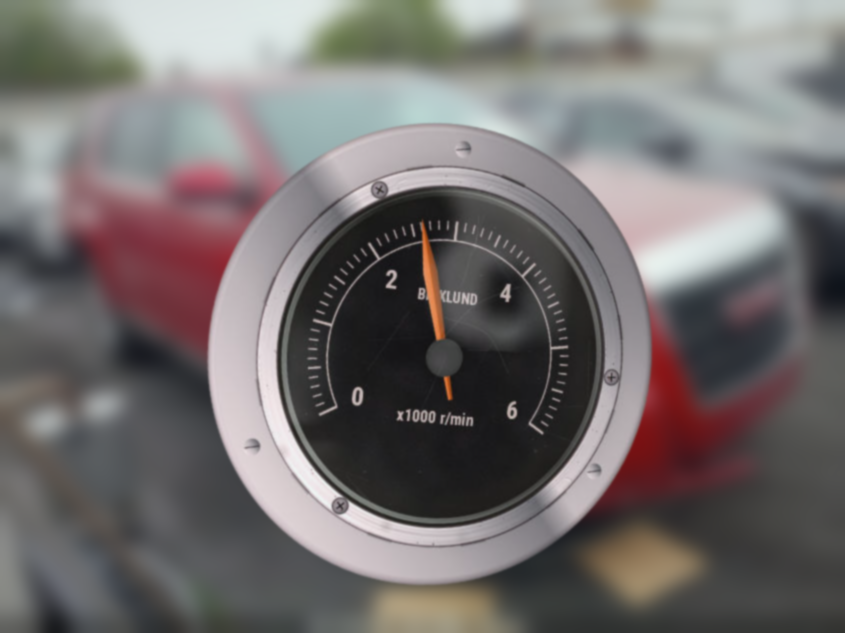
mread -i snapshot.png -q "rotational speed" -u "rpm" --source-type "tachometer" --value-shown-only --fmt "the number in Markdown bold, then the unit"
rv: **2600** rpm
